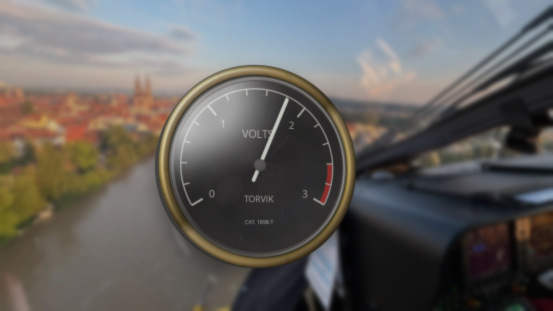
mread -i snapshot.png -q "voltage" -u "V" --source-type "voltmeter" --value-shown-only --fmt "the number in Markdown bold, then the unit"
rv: **1.8** V
